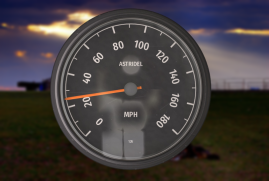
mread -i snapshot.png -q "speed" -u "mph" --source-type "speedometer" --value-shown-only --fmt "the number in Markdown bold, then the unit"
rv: **25** mph
